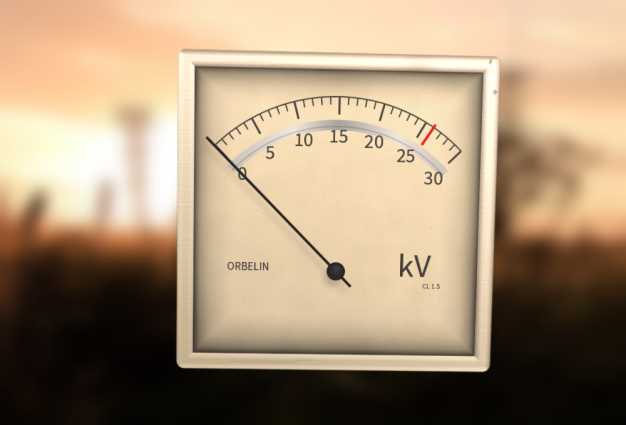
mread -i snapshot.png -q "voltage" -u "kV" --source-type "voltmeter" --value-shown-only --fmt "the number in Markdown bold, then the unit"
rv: **0** kV
